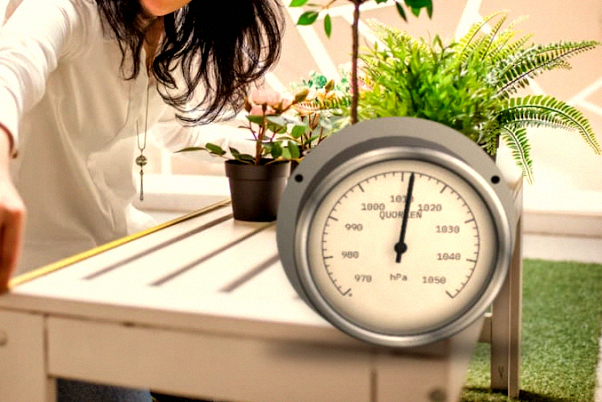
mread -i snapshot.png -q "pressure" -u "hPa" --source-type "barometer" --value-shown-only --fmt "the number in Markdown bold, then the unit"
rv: **1012** hPa
